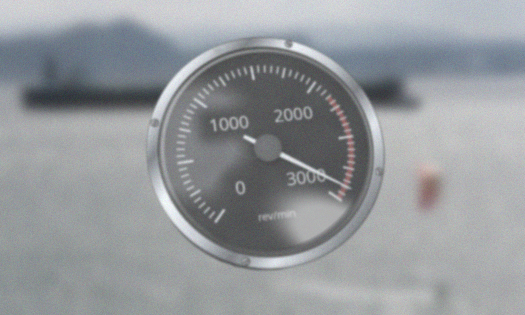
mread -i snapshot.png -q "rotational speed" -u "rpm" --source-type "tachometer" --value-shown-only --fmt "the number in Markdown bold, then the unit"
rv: **2900** rpm
